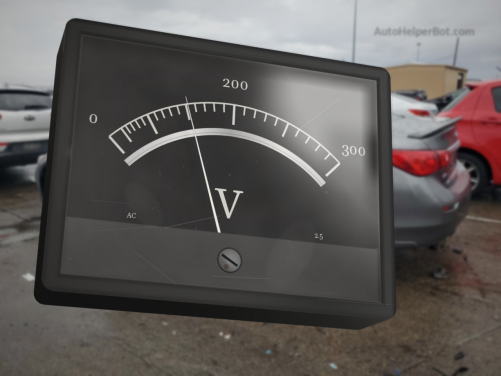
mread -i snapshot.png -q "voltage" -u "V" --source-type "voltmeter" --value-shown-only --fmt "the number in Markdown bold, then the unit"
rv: **150** V
